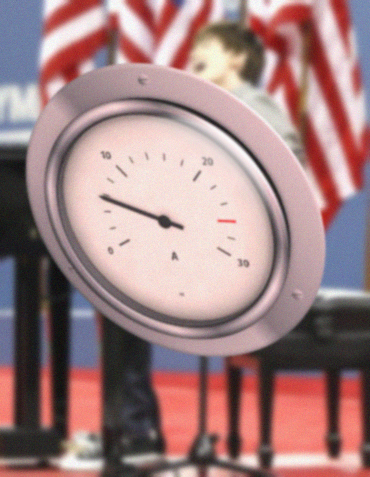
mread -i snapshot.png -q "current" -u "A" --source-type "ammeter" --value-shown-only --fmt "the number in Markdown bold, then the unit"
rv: **6** A
